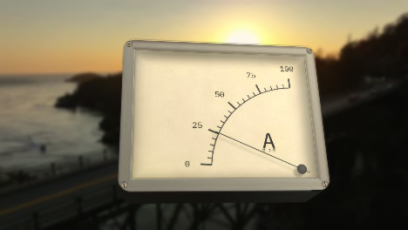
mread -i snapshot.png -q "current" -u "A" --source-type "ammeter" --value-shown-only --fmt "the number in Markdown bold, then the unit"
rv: **25** A
